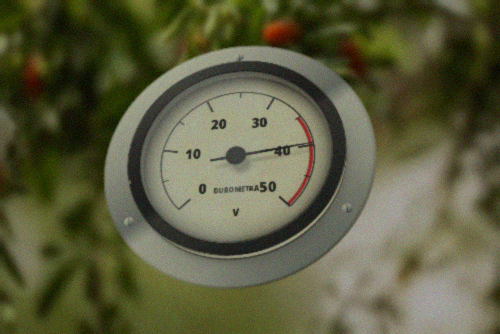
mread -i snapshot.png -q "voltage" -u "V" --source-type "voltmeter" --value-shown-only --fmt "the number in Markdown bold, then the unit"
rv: **40** V
